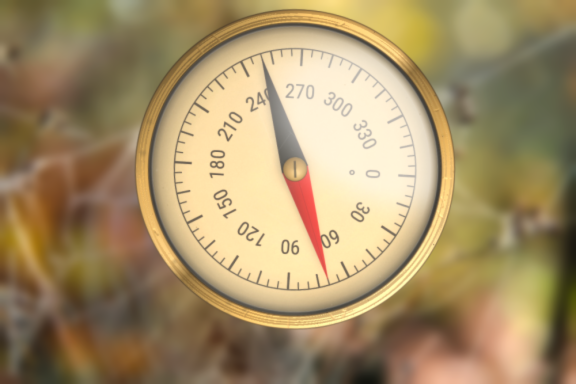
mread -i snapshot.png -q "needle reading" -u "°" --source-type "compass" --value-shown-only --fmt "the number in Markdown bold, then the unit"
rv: **70** °
